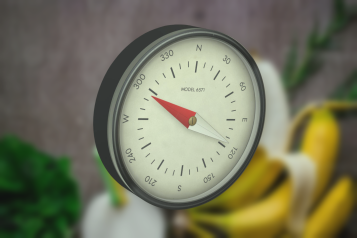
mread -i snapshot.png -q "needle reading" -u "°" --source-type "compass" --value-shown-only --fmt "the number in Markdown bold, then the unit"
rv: **295** °
